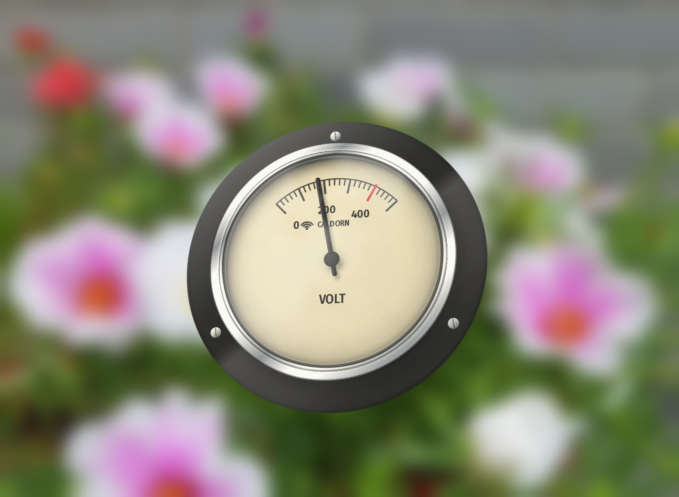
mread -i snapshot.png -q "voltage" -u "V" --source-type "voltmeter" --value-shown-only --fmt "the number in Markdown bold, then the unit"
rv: **180** V
